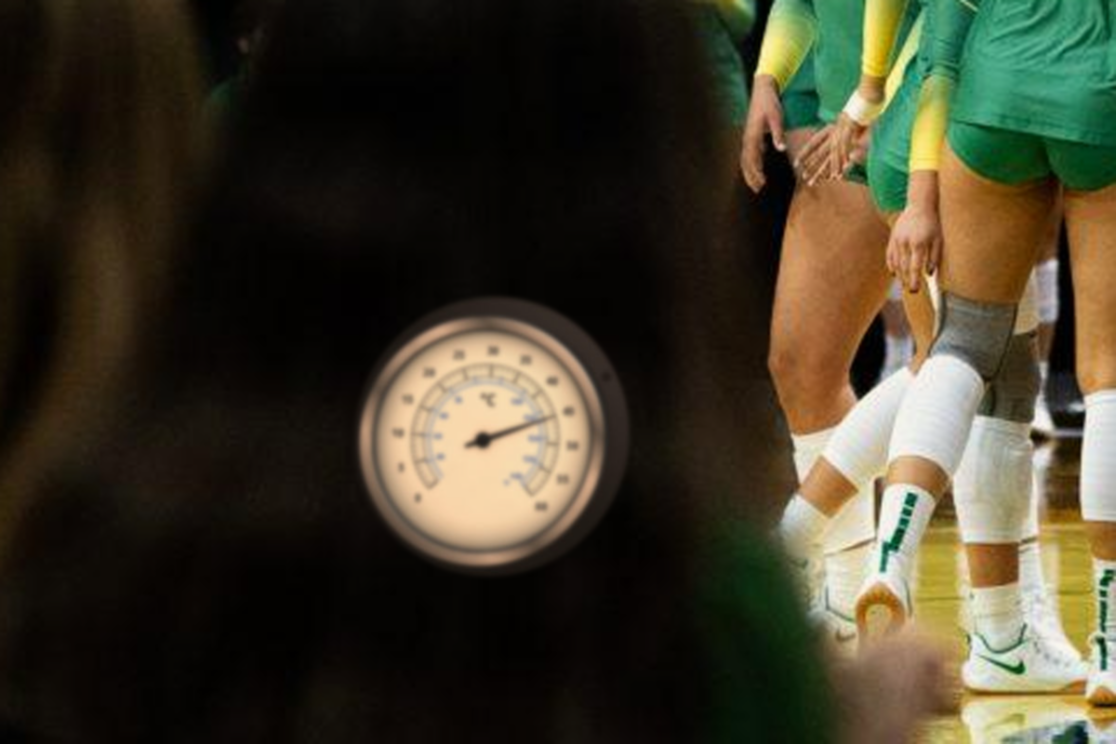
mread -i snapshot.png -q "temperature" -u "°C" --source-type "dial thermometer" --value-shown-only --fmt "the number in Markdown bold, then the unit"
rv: **45** °C
